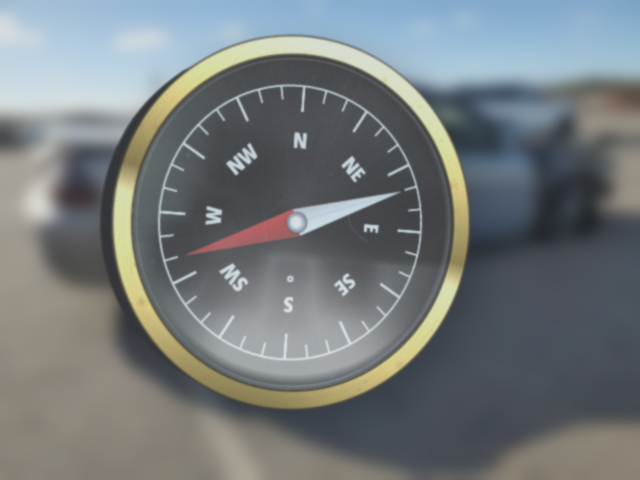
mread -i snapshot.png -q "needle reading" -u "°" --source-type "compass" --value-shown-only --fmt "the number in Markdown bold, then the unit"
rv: **250** °
